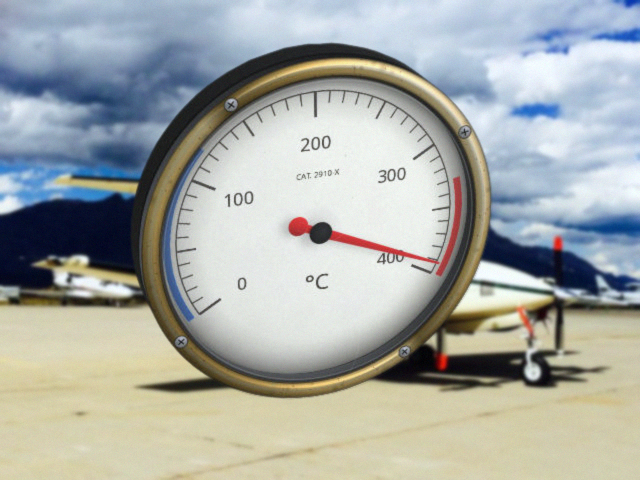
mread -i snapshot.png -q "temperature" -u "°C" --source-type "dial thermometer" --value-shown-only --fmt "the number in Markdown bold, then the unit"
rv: **390** °C
